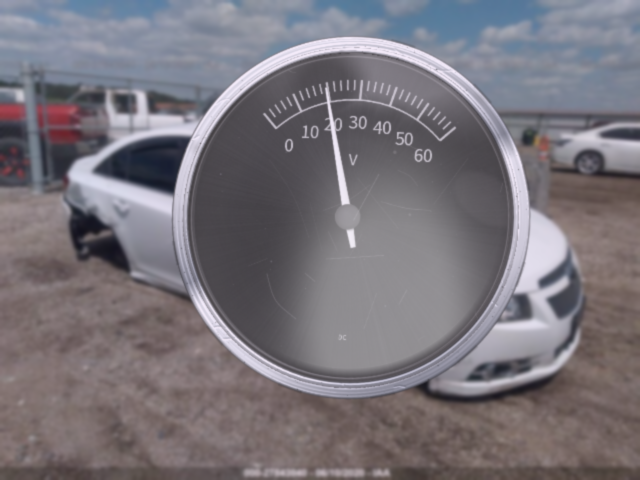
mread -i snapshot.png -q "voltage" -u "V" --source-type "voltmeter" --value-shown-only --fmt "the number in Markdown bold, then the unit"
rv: **20** V
